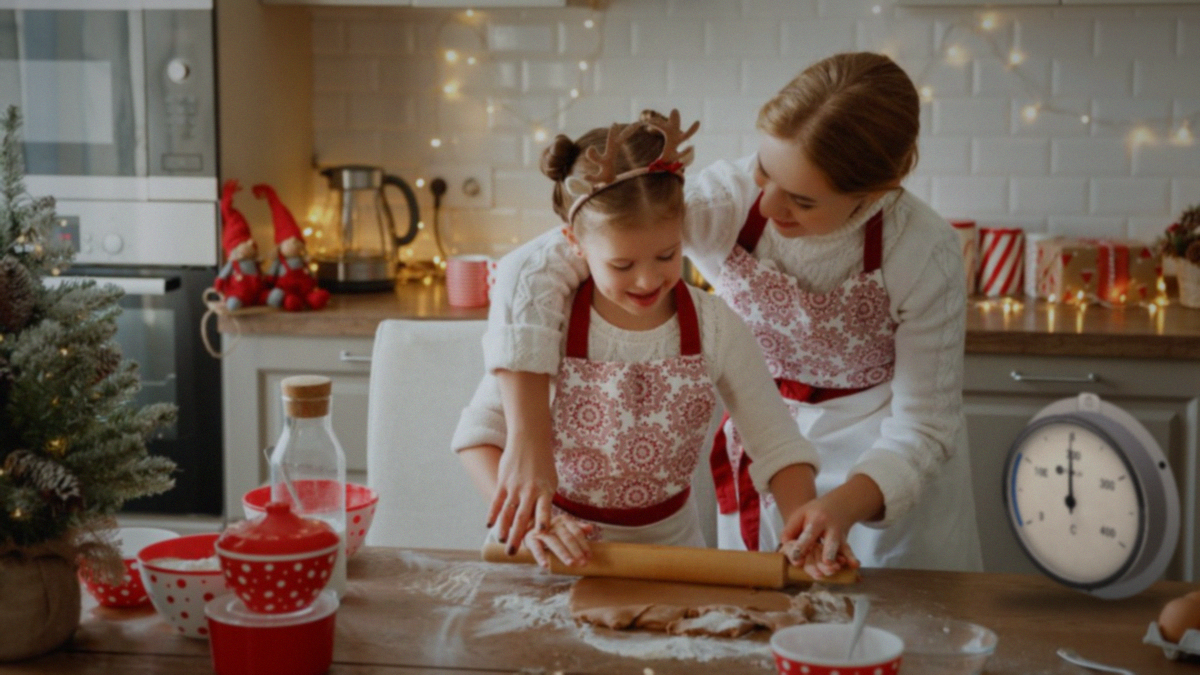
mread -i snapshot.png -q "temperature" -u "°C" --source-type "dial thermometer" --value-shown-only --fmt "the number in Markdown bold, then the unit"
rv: **200** °C
